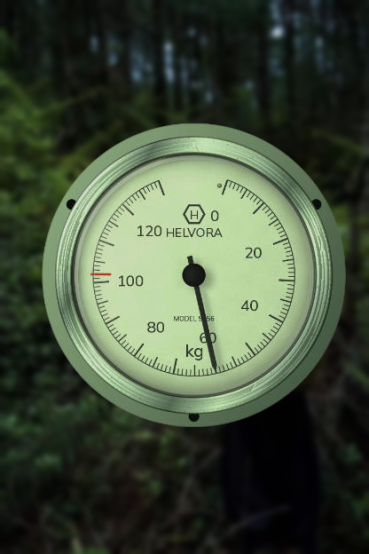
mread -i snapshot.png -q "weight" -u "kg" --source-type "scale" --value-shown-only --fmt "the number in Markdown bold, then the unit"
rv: **60** kg
